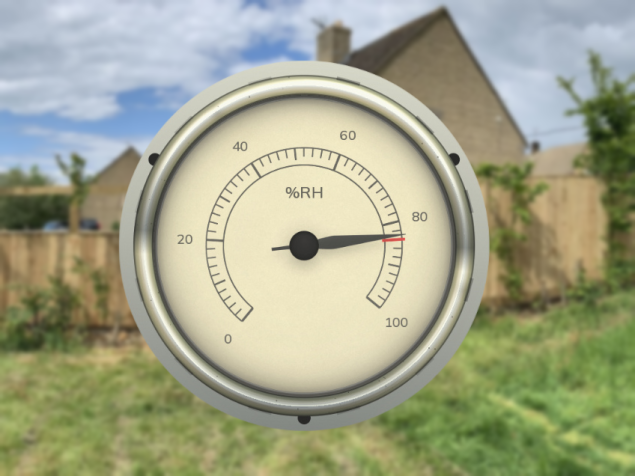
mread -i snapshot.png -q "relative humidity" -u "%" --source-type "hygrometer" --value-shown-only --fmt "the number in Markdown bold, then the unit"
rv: **83** %
